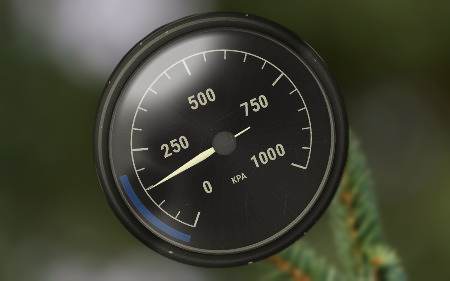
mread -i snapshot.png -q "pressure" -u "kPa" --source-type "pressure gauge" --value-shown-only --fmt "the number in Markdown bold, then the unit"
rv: **150** kPa
